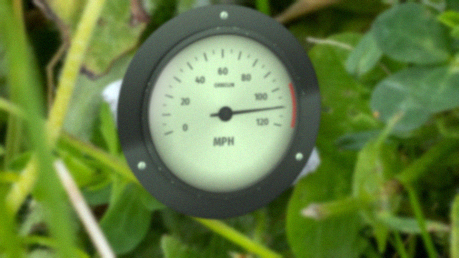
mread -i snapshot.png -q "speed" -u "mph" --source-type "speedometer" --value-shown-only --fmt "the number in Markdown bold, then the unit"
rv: **110** mph
